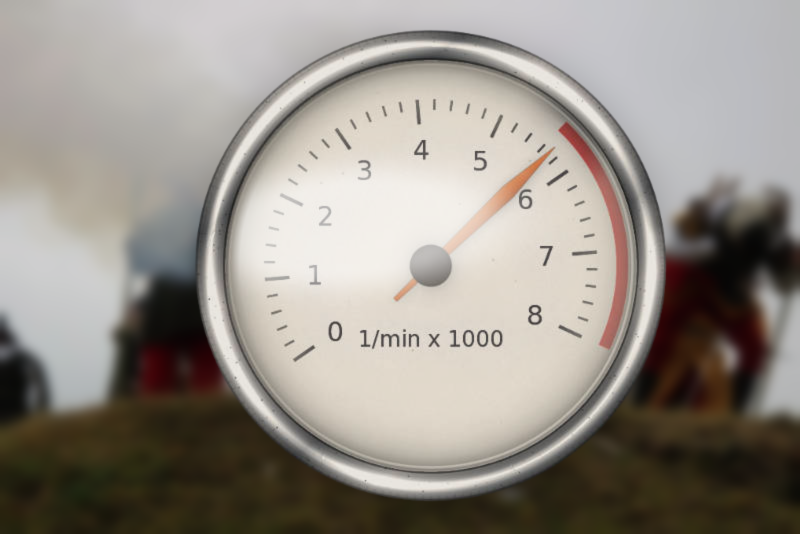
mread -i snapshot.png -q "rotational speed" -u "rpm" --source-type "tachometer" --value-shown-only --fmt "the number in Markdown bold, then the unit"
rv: **5700** rpm
